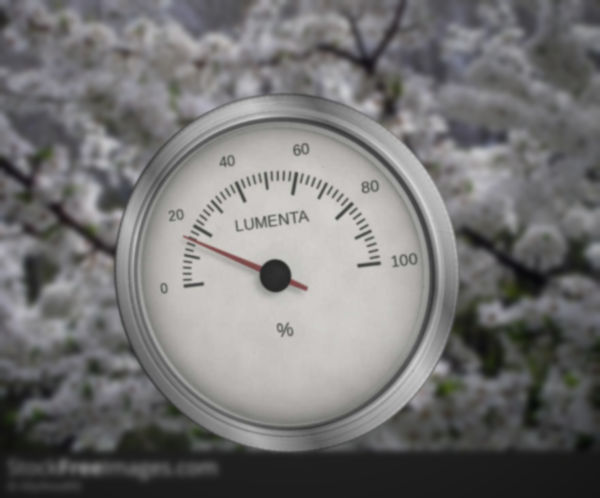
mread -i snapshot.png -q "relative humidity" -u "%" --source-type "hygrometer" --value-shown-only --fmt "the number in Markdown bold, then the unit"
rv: **16** %
